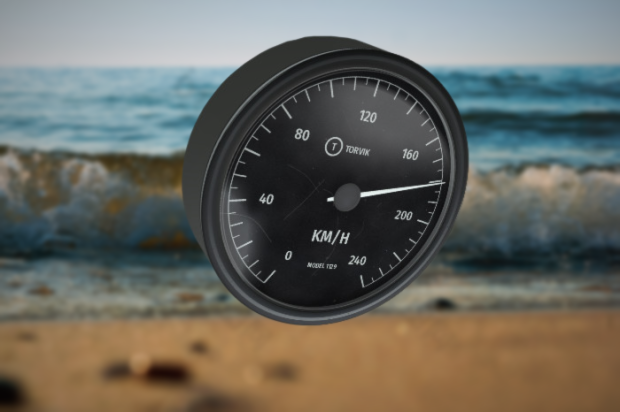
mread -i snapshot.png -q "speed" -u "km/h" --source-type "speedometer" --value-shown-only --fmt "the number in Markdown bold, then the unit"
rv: **180** km/h
